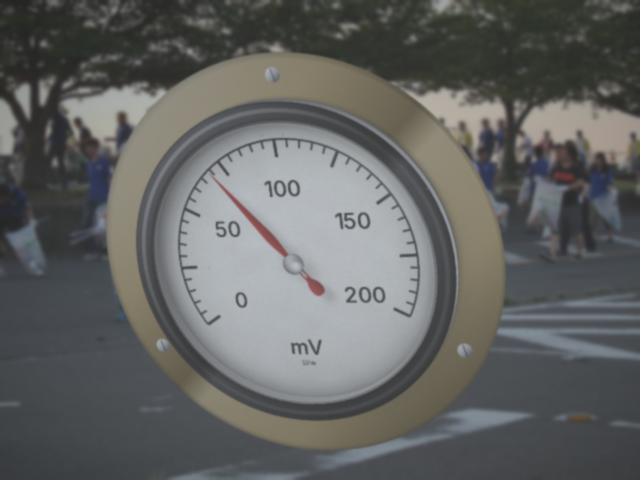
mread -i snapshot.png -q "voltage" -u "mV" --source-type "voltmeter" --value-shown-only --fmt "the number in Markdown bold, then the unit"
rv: **70** mV
